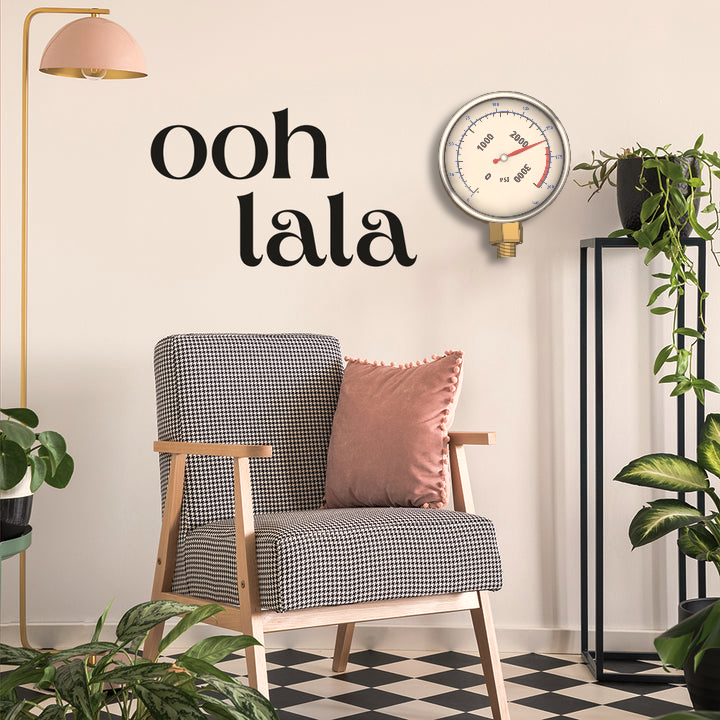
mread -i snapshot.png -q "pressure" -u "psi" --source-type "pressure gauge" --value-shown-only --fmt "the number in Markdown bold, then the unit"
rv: **2300** psi
